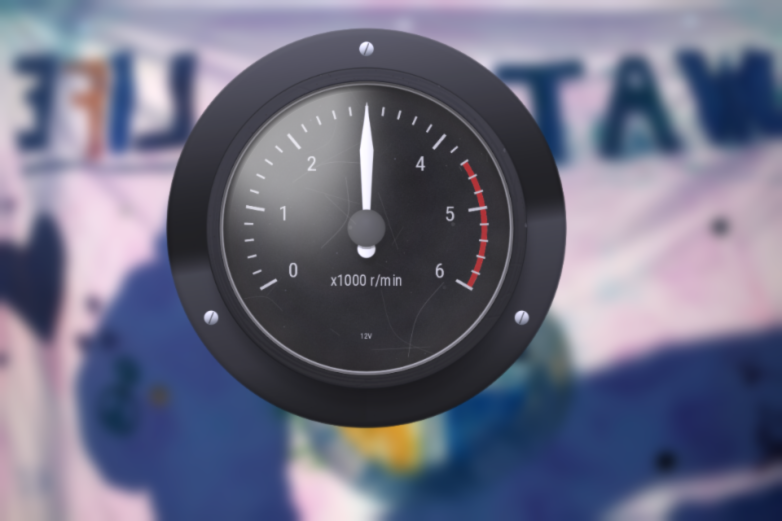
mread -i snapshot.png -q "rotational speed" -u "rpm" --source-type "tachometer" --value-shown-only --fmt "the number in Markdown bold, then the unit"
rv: **3000** rpm
